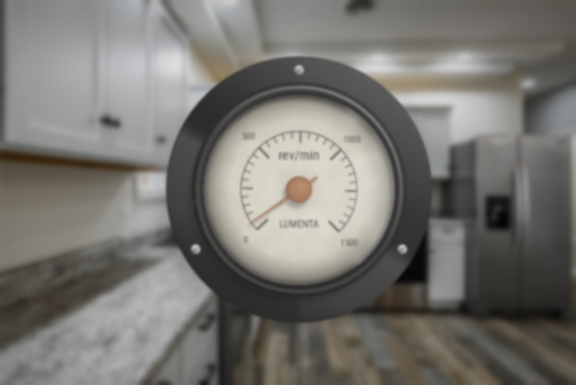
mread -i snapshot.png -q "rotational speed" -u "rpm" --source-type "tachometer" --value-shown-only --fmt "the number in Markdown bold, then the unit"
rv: **50** rpm
